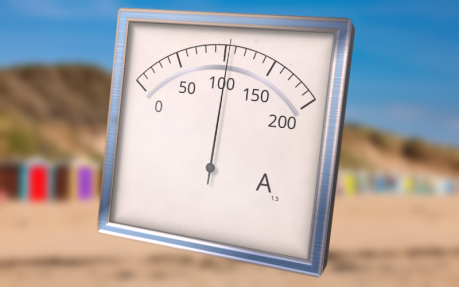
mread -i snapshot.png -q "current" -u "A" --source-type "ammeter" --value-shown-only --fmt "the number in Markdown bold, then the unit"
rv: **105** A
